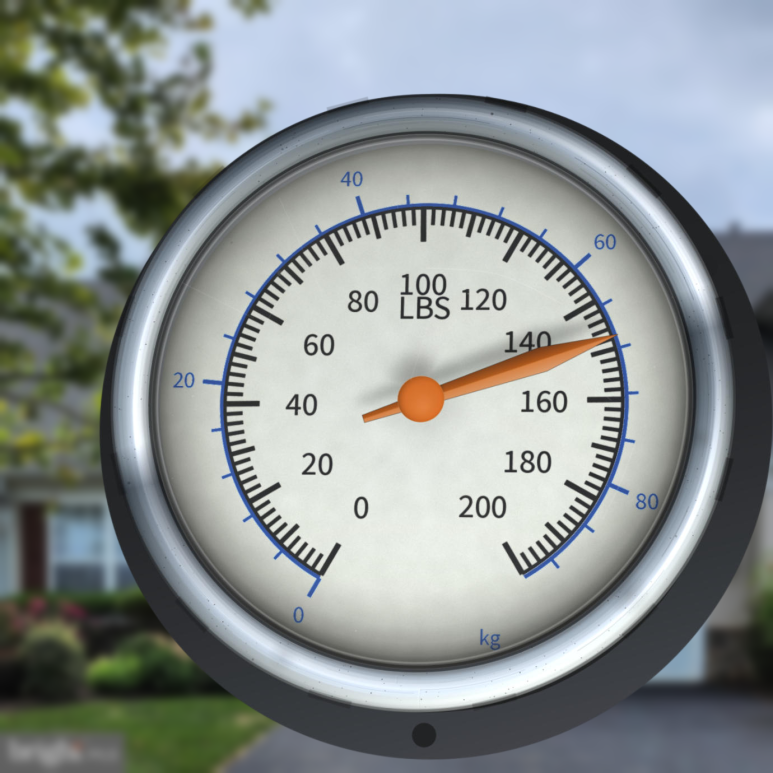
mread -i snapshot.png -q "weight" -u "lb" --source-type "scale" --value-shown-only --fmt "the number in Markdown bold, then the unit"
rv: **148** lb
